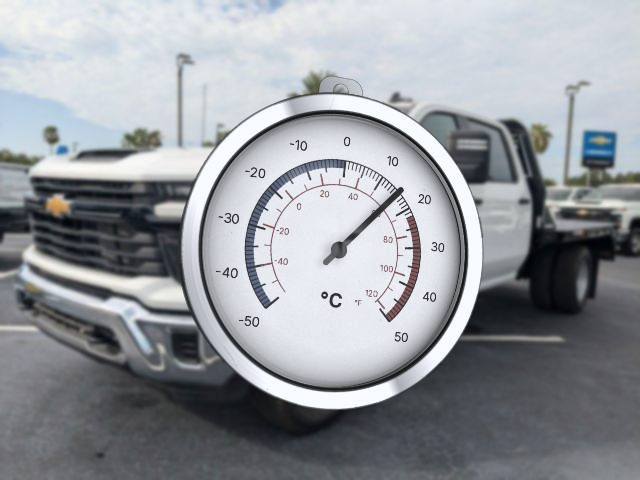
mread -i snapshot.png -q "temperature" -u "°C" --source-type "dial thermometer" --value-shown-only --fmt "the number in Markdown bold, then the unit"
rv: **15** °C
